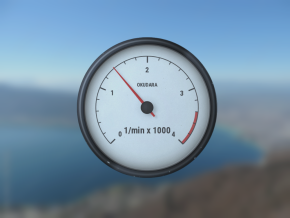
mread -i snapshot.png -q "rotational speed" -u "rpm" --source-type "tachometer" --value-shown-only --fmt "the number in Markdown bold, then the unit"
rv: **1400** rpm
